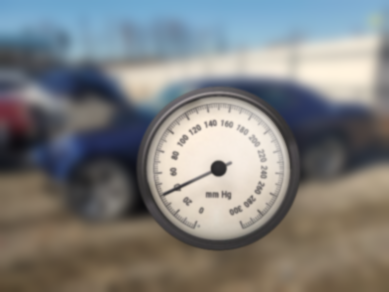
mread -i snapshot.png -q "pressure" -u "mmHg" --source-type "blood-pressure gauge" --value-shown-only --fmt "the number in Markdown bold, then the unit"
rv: **40** mmHg
